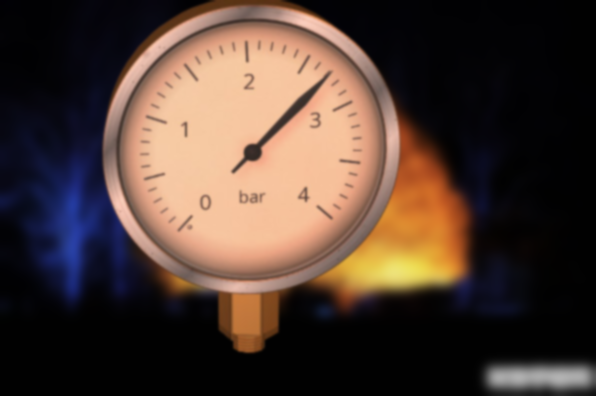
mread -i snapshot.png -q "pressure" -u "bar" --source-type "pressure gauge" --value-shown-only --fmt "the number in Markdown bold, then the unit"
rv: **2.7** bar
